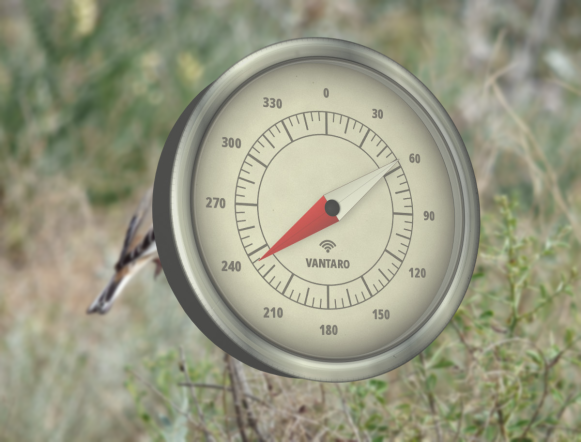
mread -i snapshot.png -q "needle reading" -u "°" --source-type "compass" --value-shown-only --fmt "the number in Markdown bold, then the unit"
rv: **235** °
